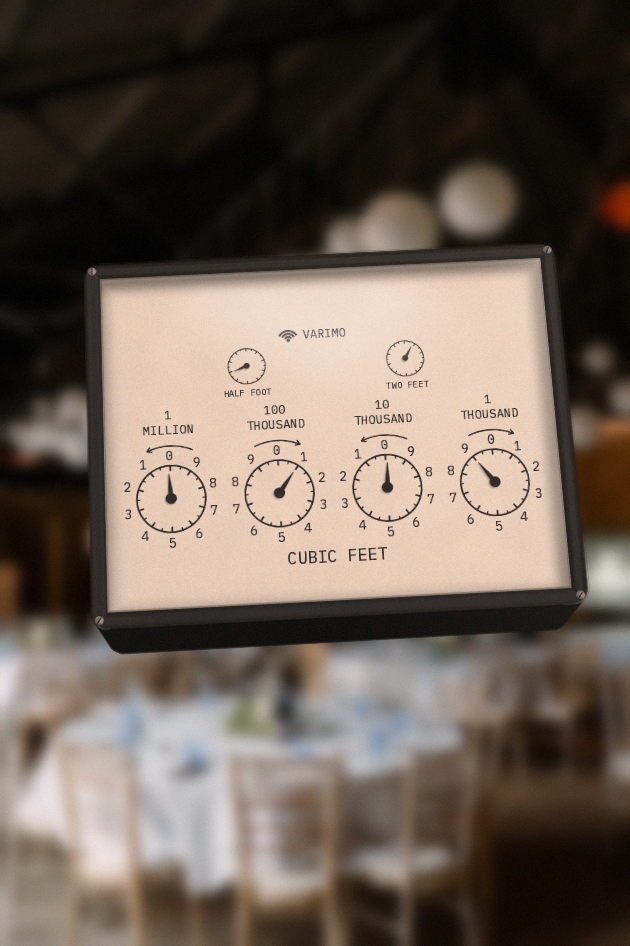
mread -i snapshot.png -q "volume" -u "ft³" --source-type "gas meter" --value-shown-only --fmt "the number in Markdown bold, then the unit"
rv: **9900** ft³
